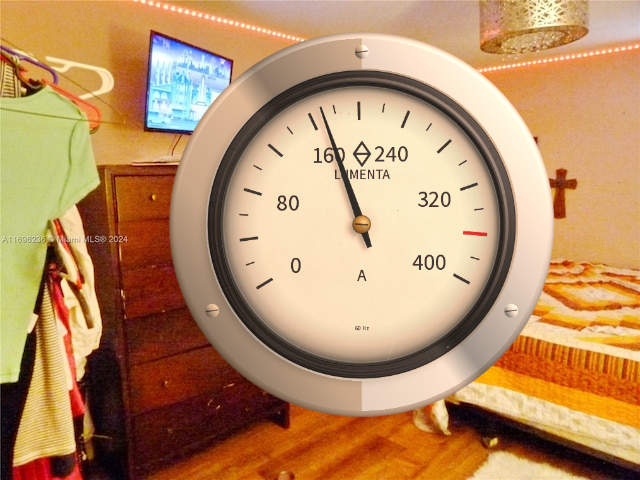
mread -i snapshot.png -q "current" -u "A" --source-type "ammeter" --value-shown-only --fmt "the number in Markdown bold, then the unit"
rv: **170** A
